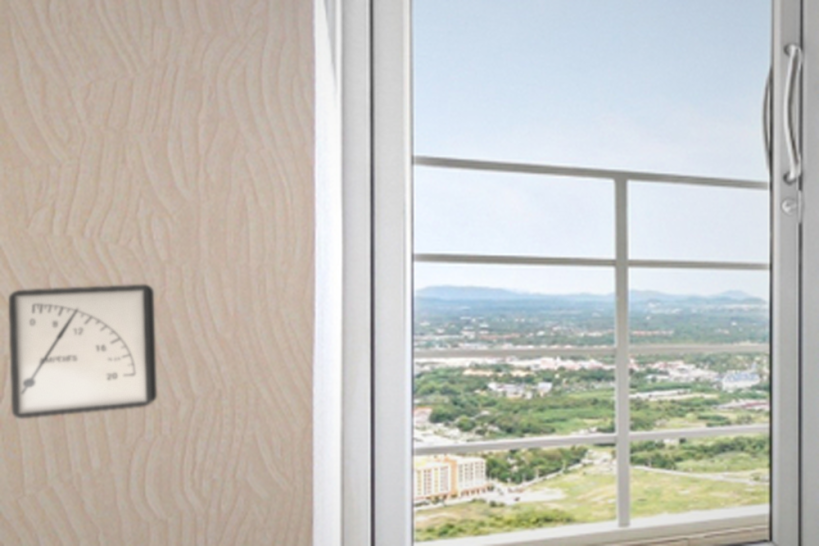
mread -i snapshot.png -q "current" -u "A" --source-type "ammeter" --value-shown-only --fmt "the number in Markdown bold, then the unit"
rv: **10** A
